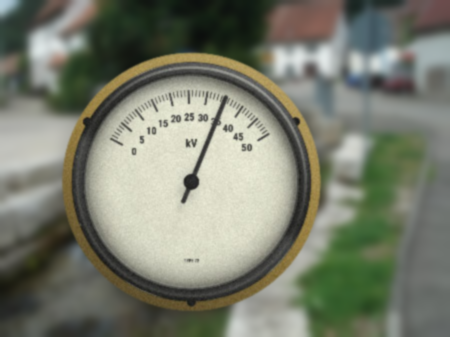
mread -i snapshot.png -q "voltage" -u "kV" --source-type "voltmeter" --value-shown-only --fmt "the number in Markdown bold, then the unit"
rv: **35** kV
